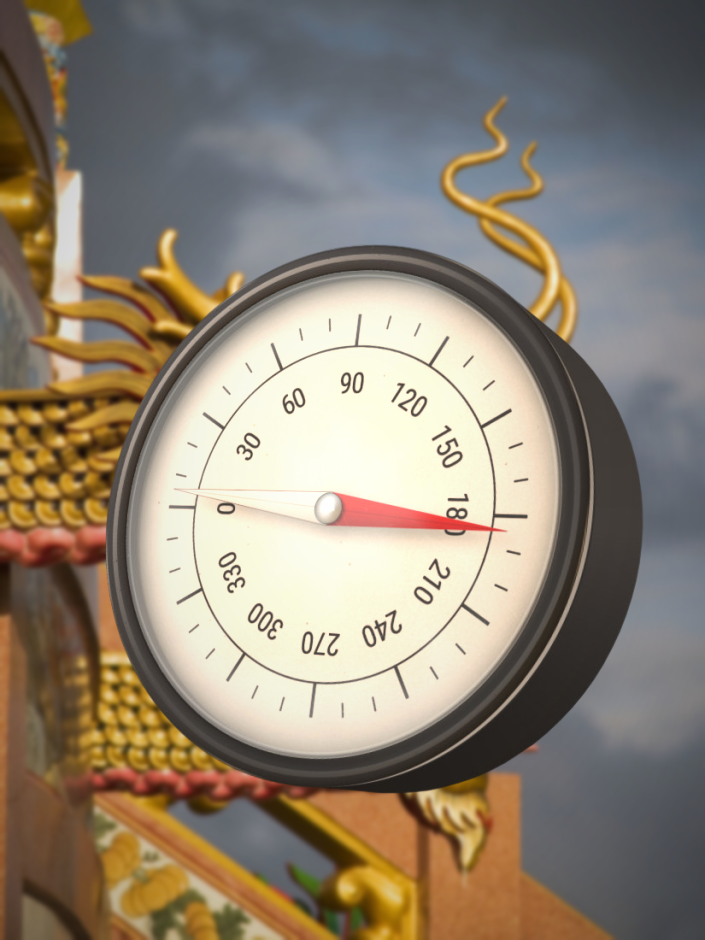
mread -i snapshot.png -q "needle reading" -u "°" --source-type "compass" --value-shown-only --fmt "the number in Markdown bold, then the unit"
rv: **185** °
